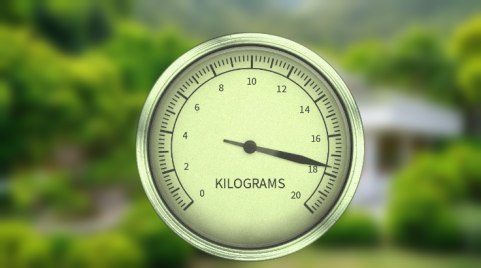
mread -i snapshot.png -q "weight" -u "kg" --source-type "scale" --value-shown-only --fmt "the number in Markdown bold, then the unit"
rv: **17.6** kg
